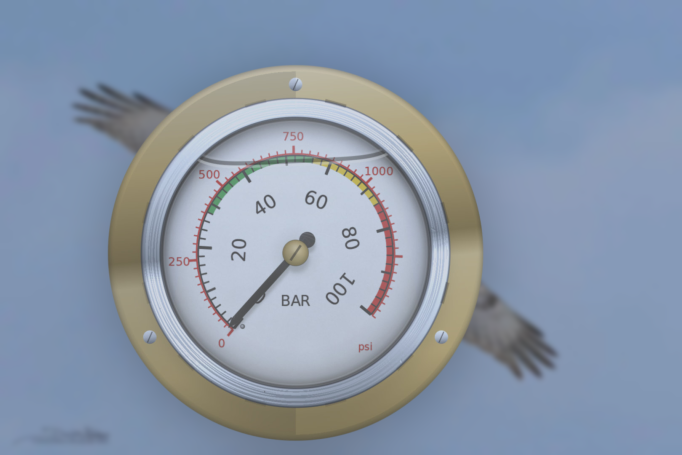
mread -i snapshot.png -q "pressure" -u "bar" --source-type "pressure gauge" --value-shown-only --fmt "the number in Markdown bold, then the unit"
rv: **1** bar
